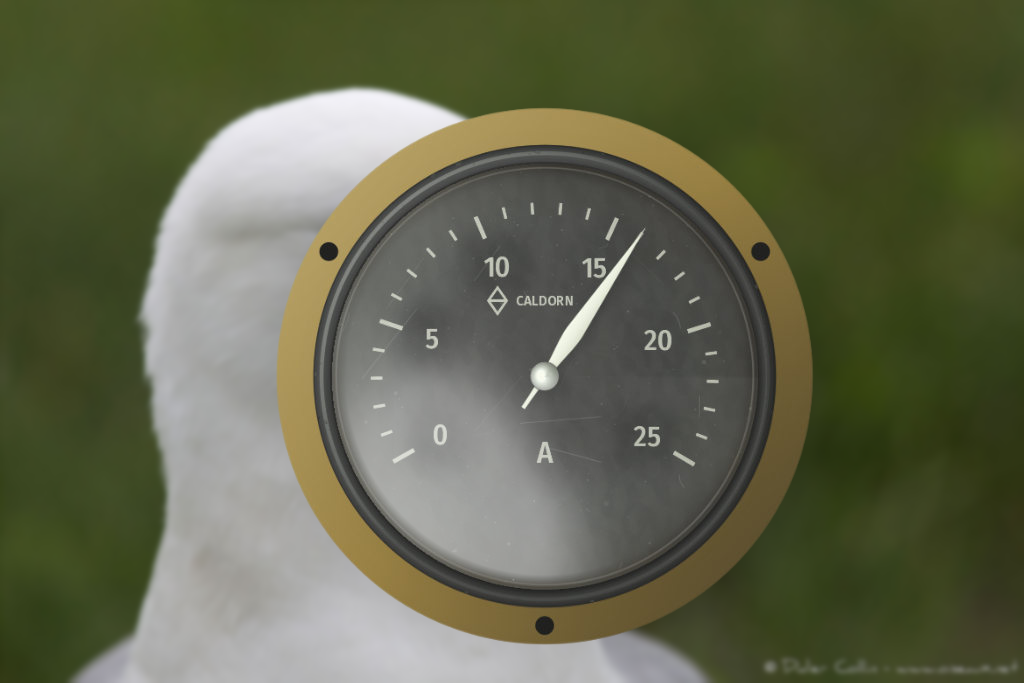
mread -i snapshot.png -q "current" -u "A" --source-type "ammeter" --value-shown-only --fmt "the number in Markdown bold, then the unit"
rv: **16** A
